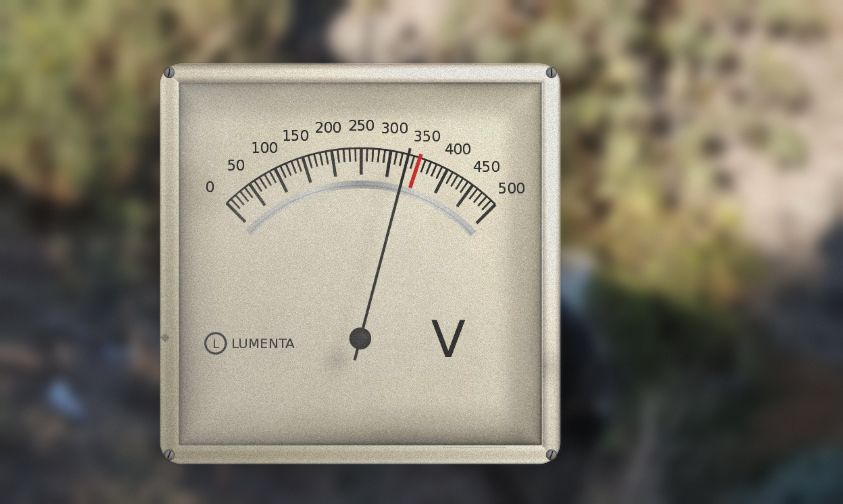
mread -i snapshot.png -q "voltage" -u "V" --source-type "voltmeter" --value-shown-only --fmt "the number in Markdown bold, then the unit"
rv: **330** V
